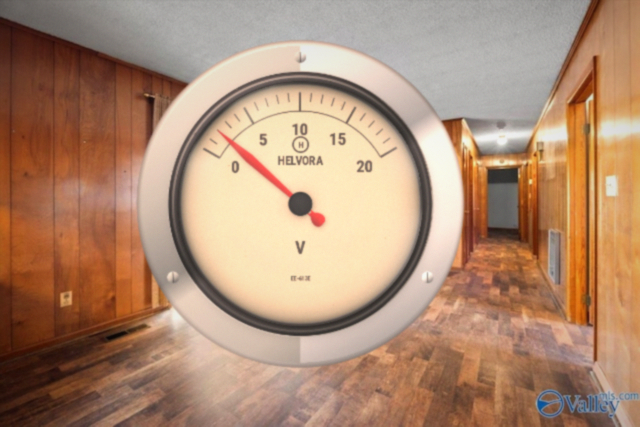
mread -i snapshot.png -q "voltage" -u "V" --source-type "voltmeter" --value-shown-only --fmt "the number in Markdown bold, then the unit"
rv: **2** V
